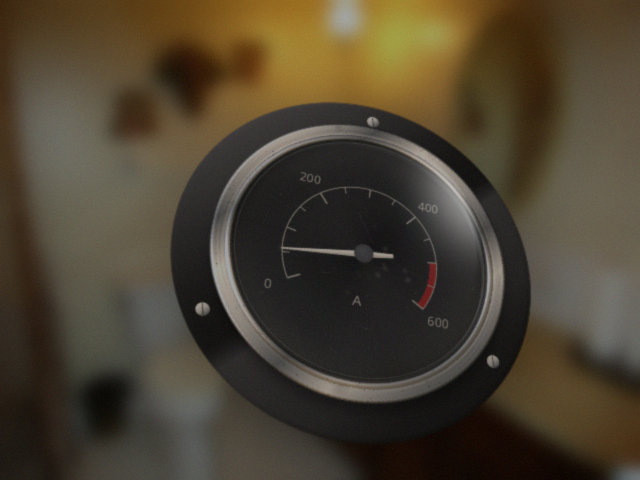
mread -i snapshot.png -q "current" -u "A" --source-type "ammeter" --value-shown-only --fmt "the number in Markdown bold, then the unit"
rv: **50** A
